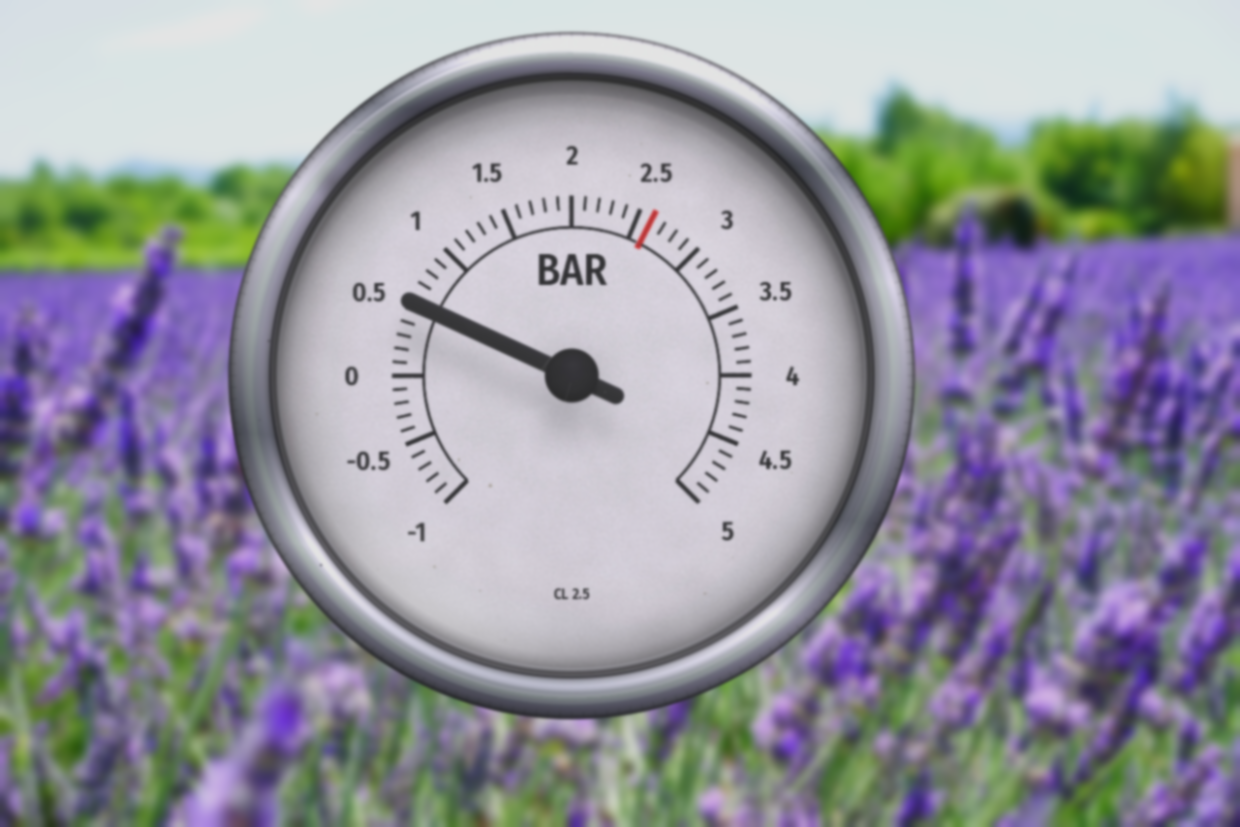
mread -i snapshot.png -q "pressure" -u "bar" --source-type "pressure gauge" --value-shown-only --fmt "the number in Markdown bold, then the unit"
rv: **0.55** bar
